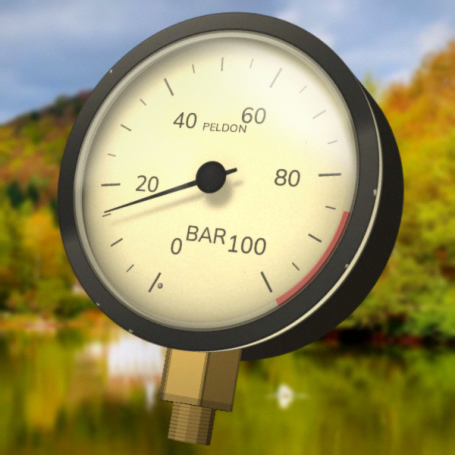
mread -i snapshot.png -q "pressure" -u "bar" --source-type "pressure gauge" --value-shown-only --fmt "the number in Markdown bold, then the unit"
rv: **15** bar
